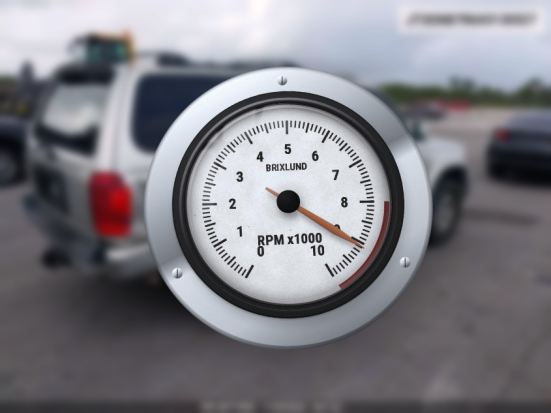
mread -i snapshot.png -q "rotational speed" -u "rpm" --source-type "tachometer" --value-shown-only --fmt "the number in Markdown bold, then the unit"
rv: **9100** rpm
